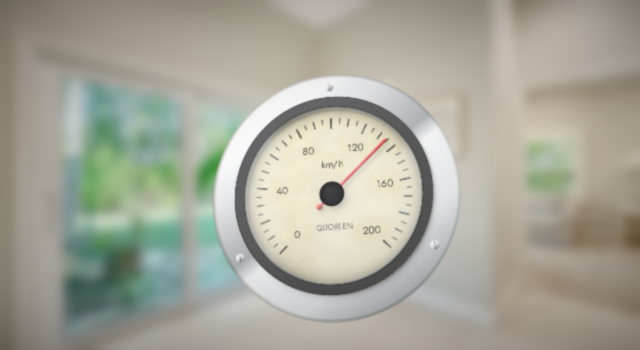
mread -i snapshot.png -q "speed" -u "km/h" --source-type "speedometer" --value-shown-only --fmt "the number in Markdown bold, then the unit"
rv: **135** km/h
